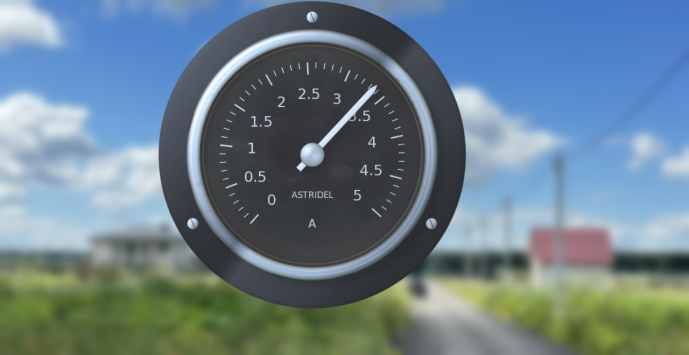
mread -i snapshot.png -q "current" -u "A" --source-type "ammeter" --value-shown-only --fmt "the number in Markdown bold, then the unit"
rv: **3.35** A
